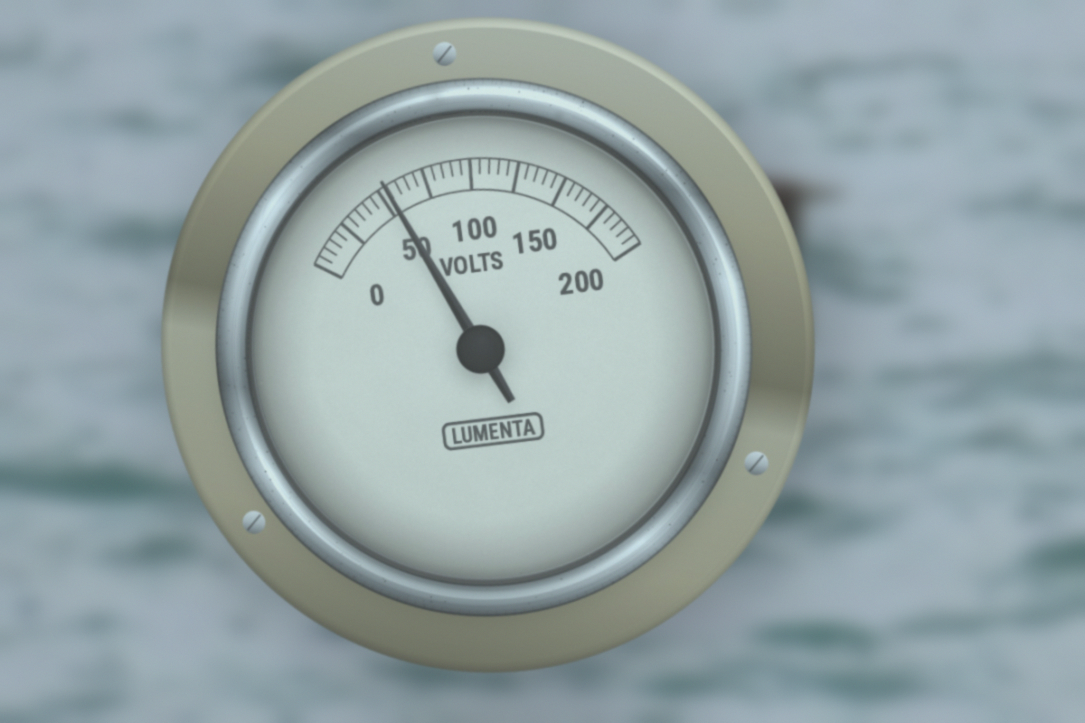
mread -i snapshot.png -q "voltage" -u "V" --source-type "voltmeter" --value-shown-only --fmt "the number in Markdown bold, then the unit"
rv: **55** V
